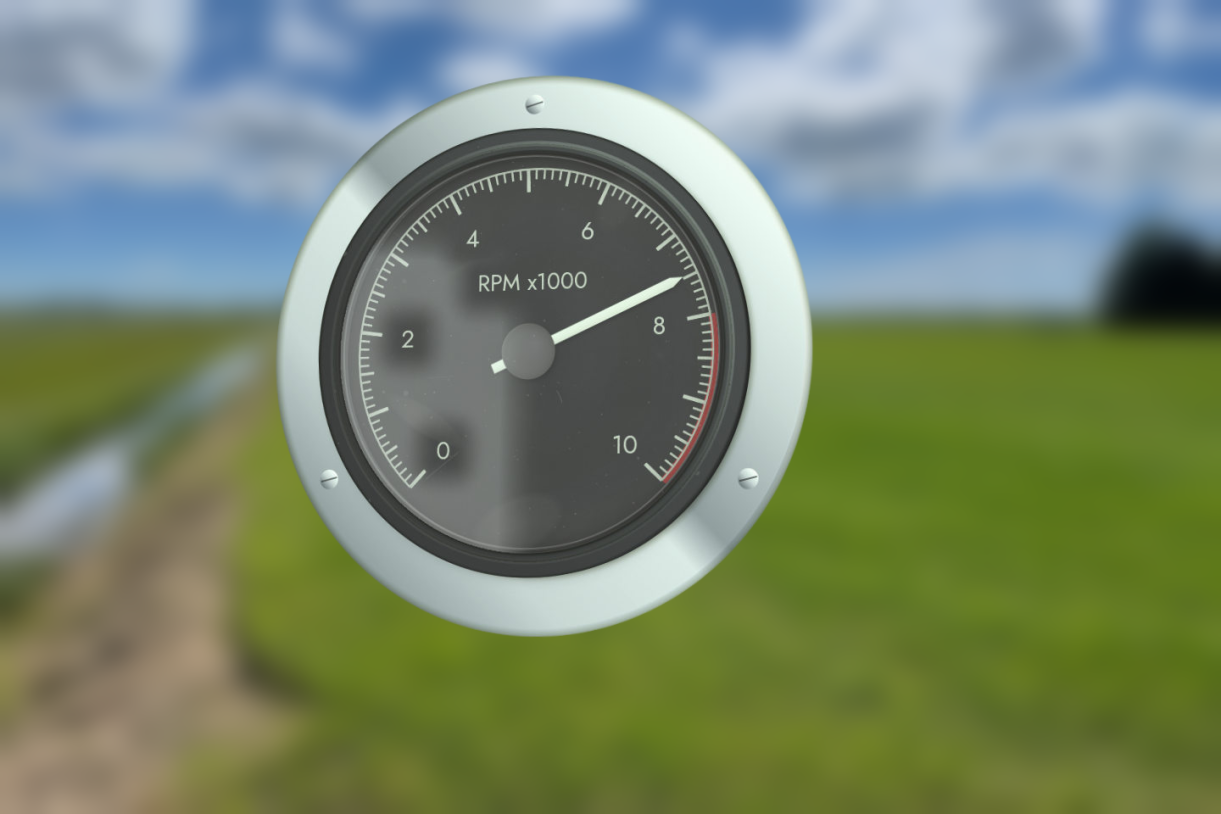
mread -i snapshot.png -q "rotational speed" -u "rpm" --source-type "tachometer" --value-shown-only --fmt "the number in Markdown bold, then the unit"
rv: **7500** rpm
